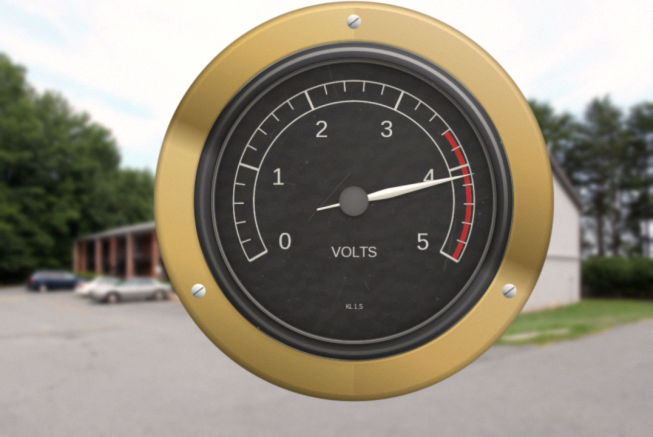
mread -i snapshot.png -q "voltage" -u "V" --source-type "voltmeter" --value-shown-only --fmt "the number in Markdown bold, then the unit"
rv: **4.1** V
